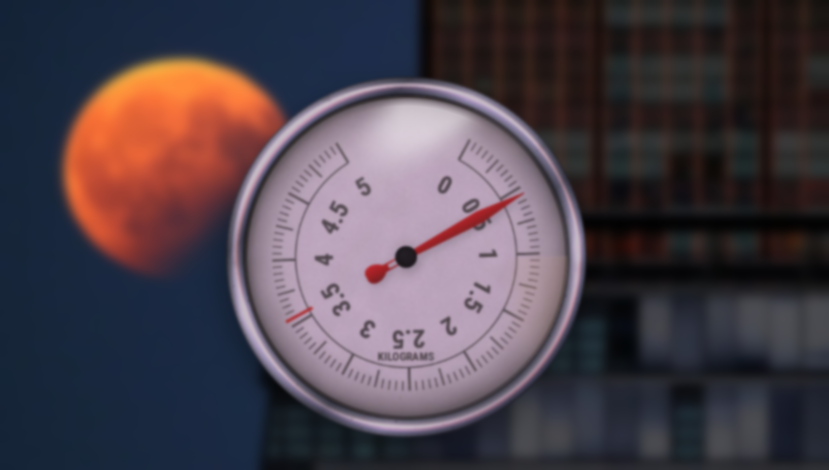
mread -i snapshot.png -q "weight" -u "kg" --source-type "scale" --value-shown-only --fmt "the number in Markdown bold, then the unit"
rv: **0.55** kg
